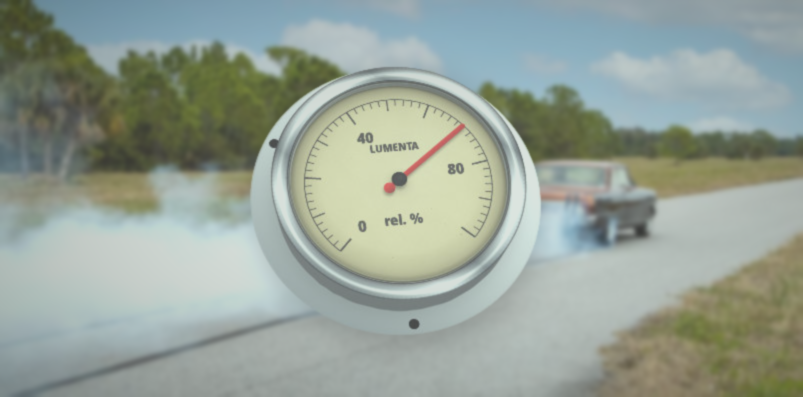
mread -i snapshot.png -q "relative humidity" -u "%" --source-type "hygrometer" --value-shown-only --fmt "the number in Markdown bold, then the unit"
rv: **70** %
